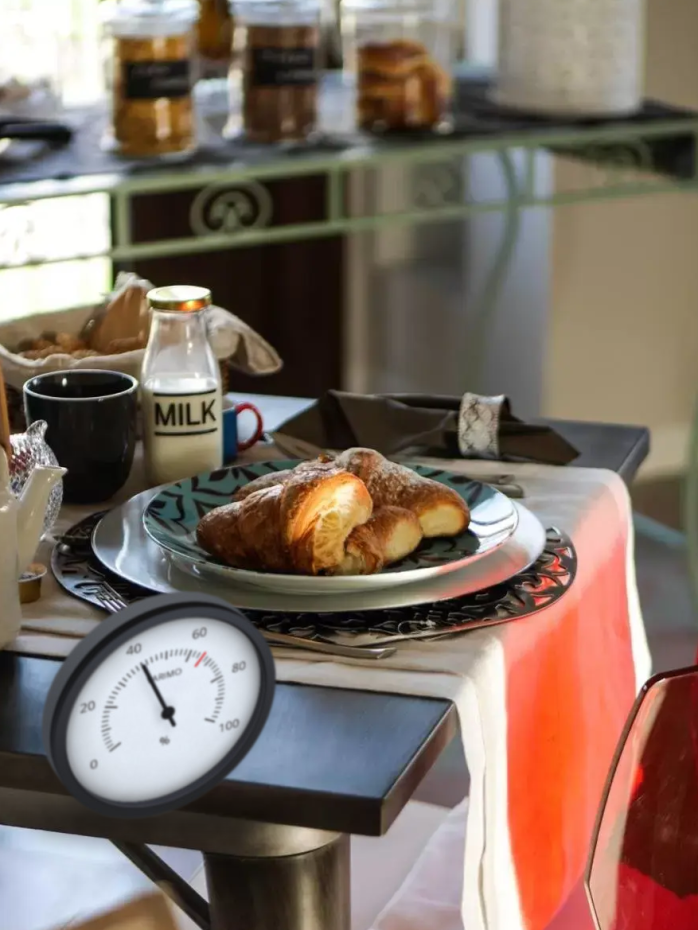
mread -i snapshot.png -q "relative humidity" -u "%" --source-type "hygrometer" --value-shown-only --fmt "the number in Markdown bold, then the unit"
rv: **40** %
